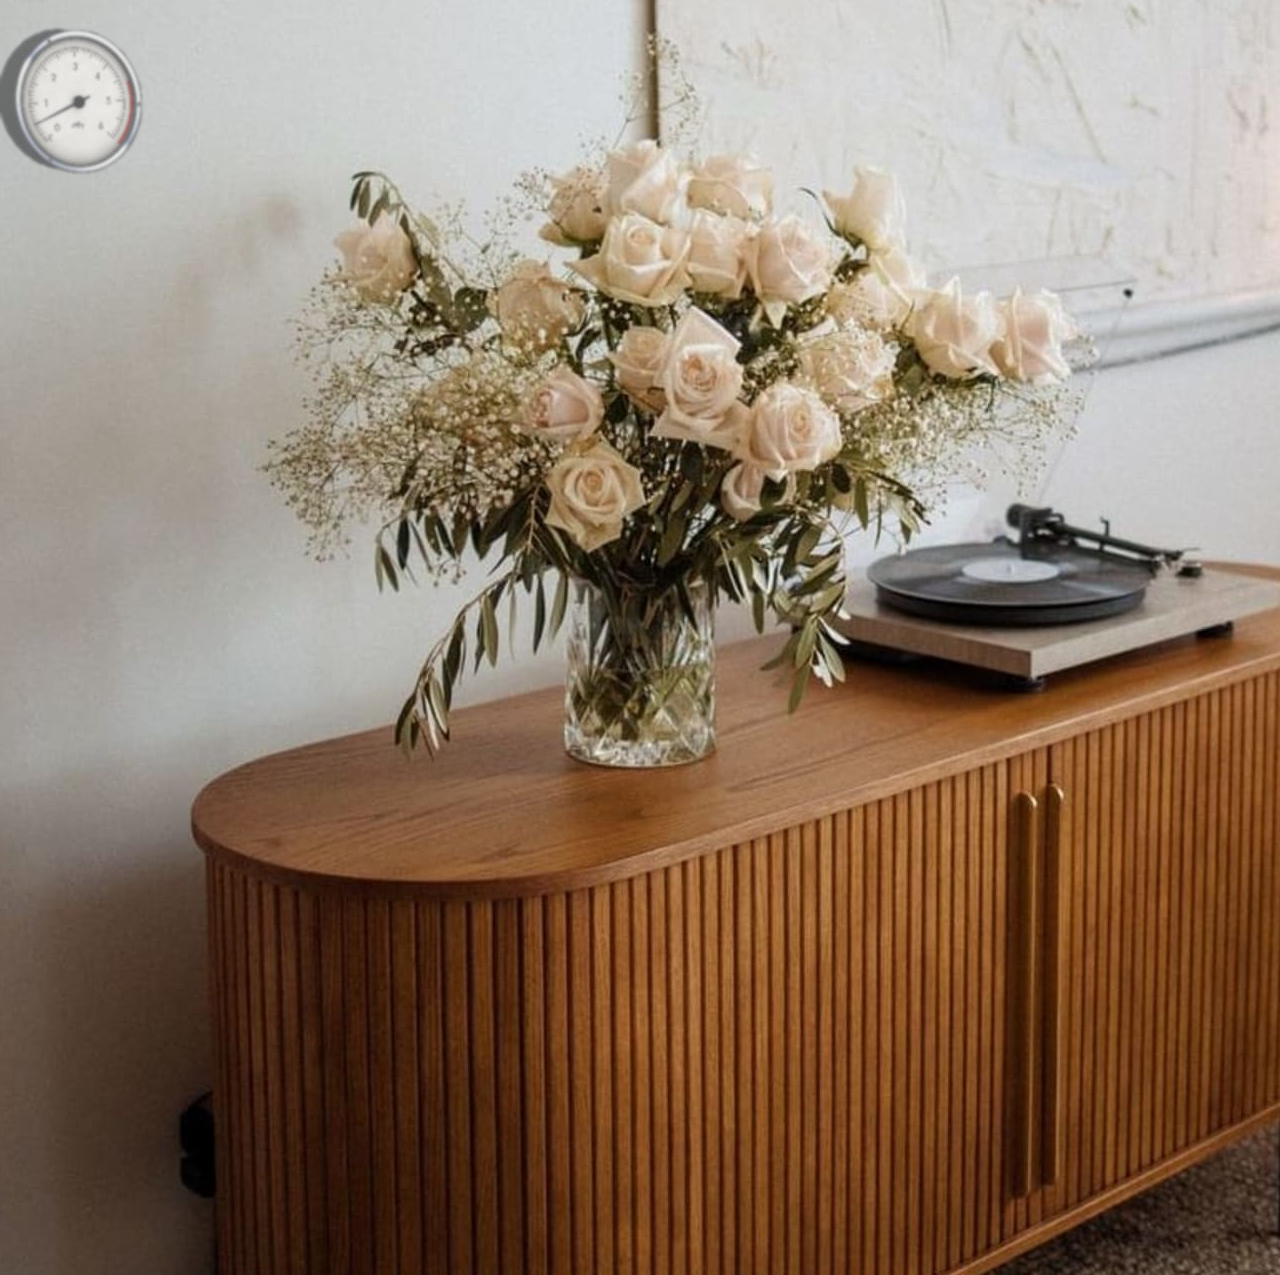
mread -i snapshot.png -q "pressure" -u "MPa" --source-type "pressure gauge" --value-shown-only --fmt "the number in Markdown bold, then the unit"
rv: **0.5** MPa
